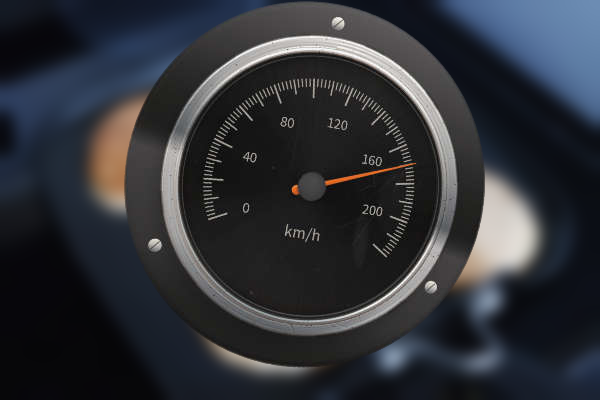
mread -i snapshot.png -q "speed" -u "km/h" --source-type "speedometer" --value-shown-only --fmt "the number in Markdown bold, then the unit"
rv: **170** km/h
